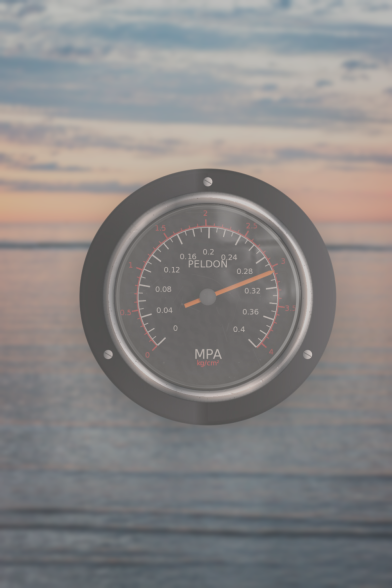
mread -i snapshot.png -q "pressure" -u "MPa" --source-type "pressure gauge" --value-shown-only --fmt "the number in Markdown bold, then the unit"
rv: **0.3** MPa
